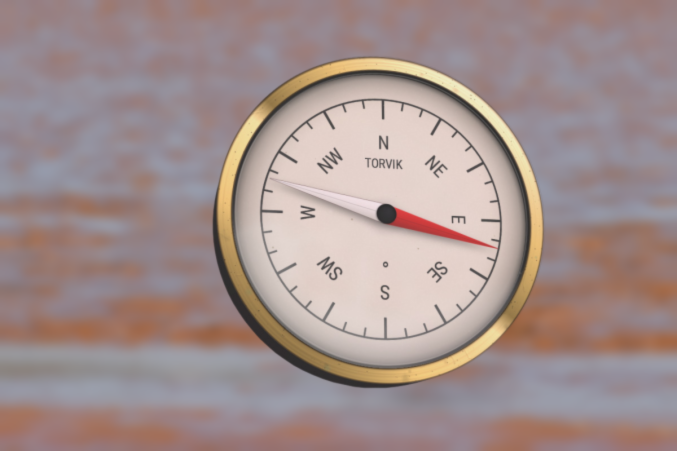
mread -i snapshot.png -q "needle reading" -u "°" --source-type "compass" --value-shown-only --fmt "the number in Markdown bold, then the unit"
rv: **105** °
